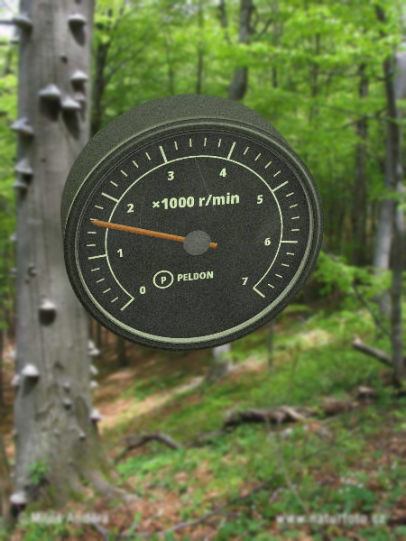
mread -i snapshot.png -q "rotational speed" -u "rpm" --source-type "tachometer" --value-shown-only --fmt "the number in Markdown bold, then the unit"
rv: **1600** rpm
